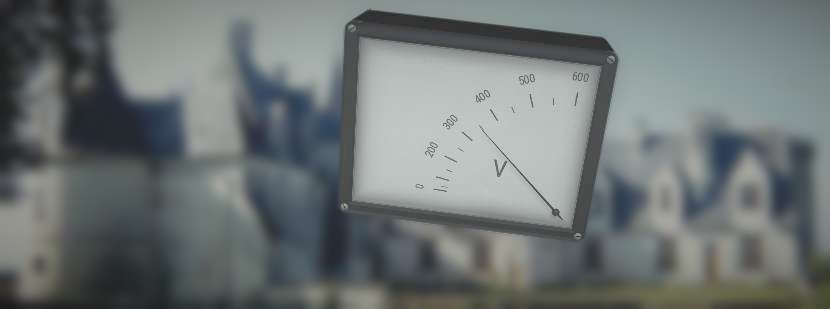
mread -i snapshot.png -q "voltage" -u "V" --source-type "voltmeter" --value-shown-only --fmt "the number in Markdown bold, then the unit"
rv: **350** V
